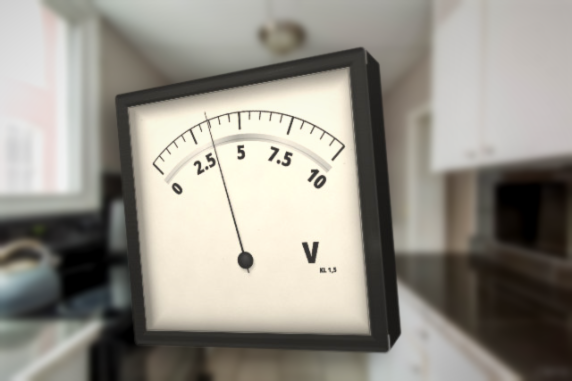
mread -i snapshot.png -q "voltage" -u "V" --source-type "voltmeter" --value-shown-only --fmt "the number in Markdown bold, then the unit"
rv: **3.5** V
